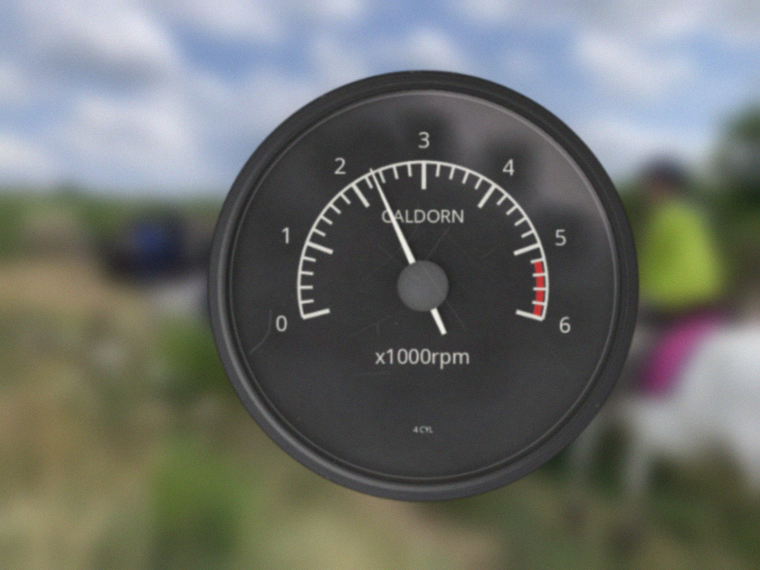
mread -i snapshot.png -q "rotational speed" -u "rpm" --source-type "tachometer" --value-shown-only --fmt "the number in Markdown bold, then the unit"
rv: **2300** rpm
